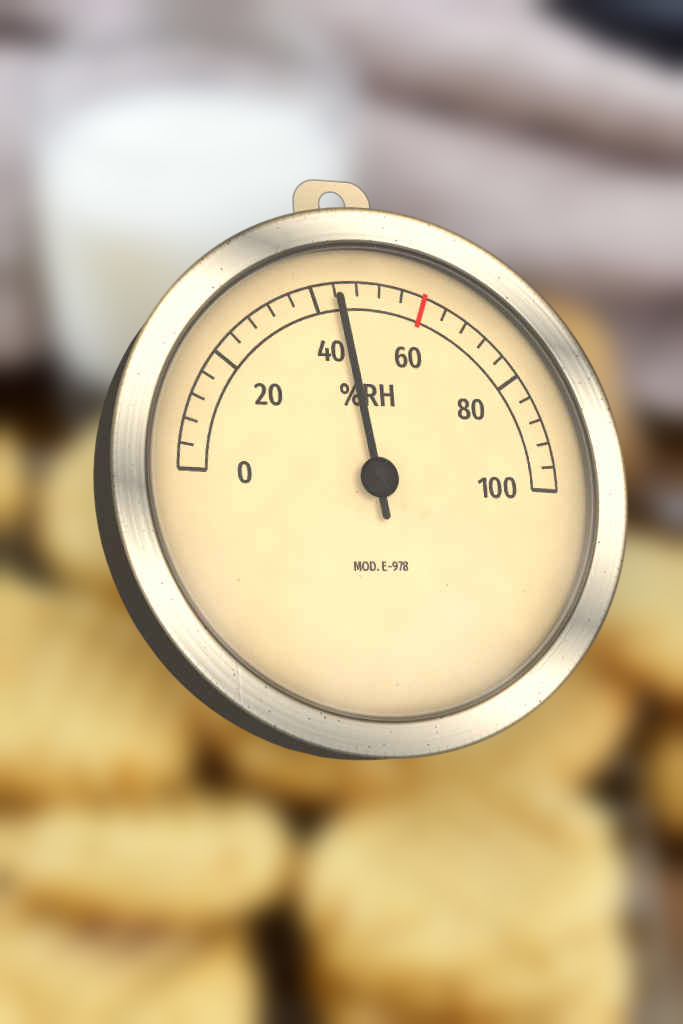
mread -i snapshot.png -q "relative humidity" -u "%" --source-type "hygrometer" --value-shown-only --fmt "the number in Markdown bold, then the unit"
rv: **44** %
